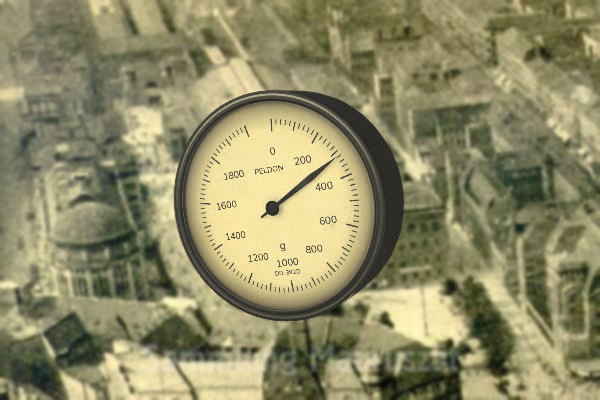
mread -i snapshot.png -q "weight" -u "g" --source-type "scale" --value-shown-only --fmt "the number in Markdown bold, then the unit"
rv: **320** g
